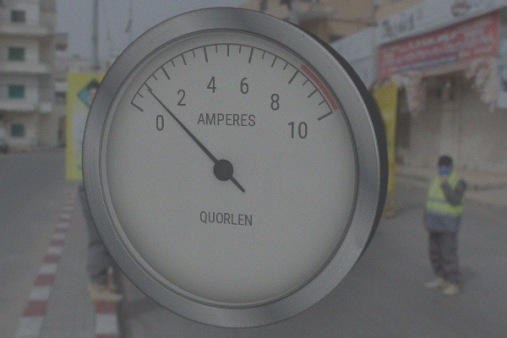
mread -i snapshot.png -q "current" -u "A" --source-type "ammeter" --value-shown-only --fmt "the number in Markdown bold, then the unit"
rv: **1** A
